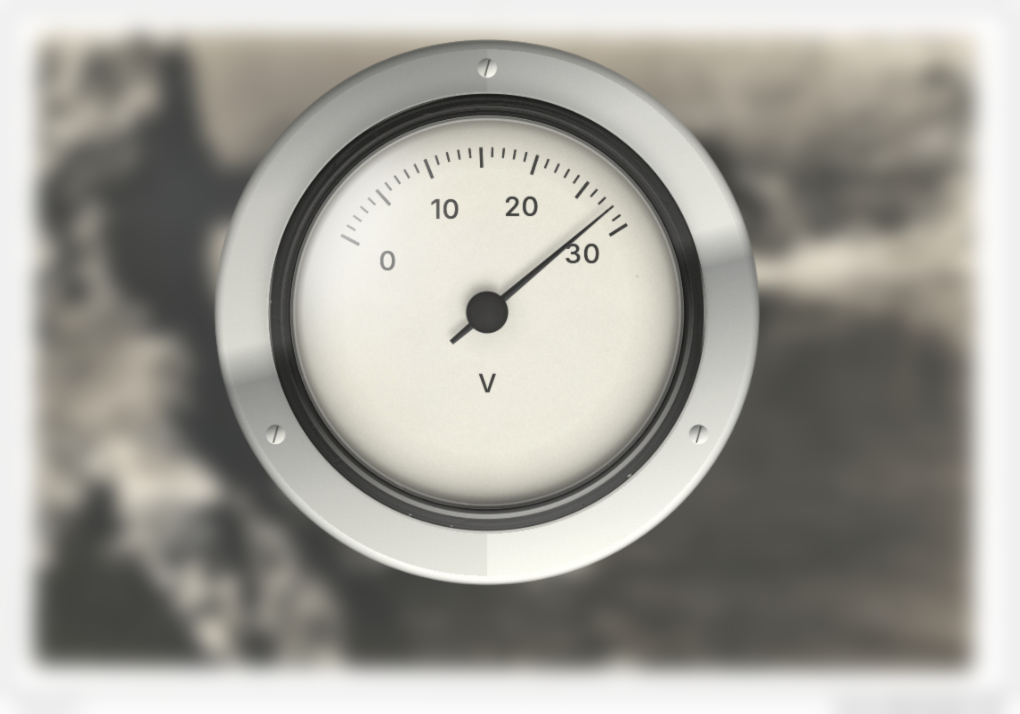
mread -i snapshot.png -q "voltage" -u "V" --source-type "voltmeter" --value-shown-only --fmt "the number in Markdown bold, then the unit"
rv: **28** V
